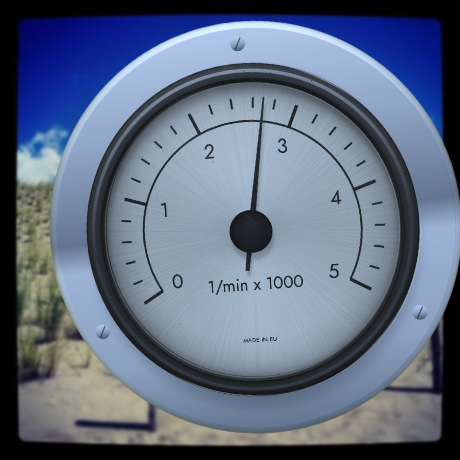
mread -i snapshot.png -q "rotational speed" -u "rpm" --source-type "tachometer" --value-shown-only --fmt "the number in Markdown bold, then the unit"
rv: **2700** rpm
